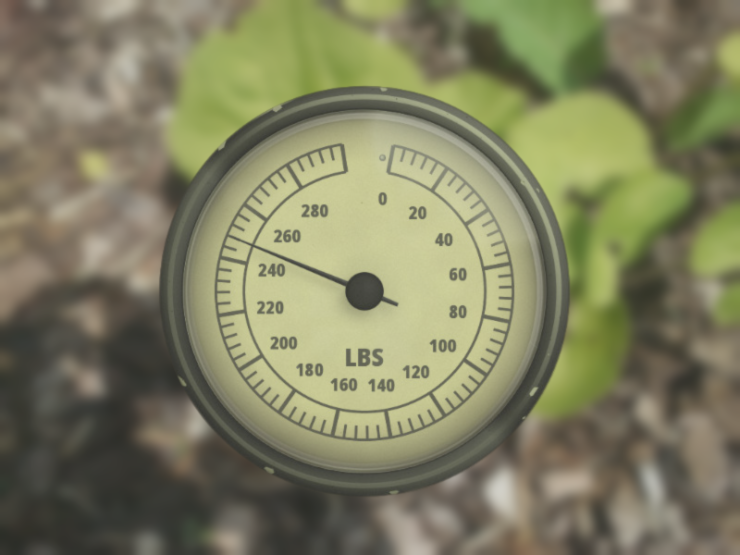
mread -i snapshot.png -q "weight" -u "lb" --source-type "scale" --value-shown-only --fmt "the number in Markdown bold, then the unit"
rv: **248** lb
